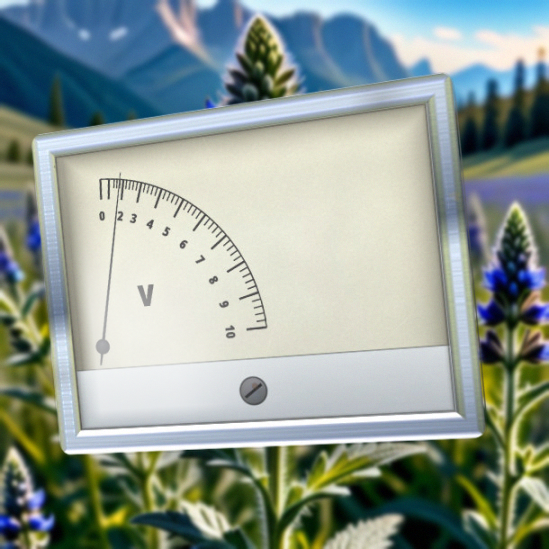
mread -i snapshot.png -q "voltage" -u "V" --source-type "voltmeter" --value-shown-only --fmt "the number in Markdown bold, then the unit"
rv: **2** V
